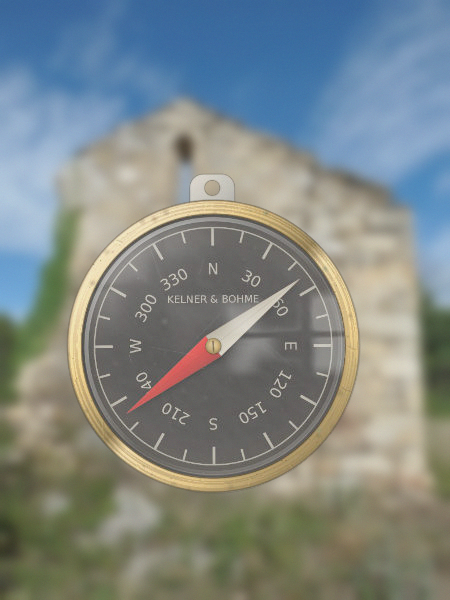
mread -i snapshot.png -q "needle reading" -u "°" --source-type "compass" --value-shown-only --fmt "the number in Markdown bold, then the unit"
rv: **232.5** °
